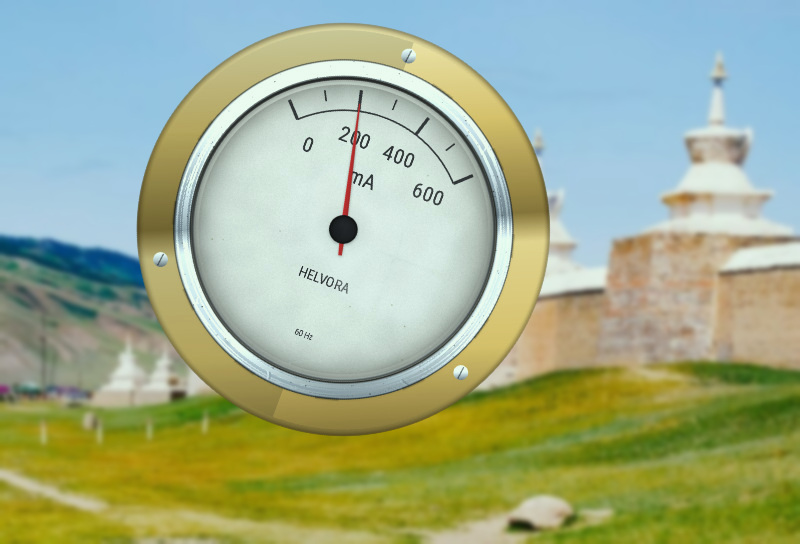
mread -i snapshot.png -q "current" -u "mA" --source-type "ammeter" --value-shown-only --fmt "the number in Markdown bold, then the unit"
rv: **200** mA
